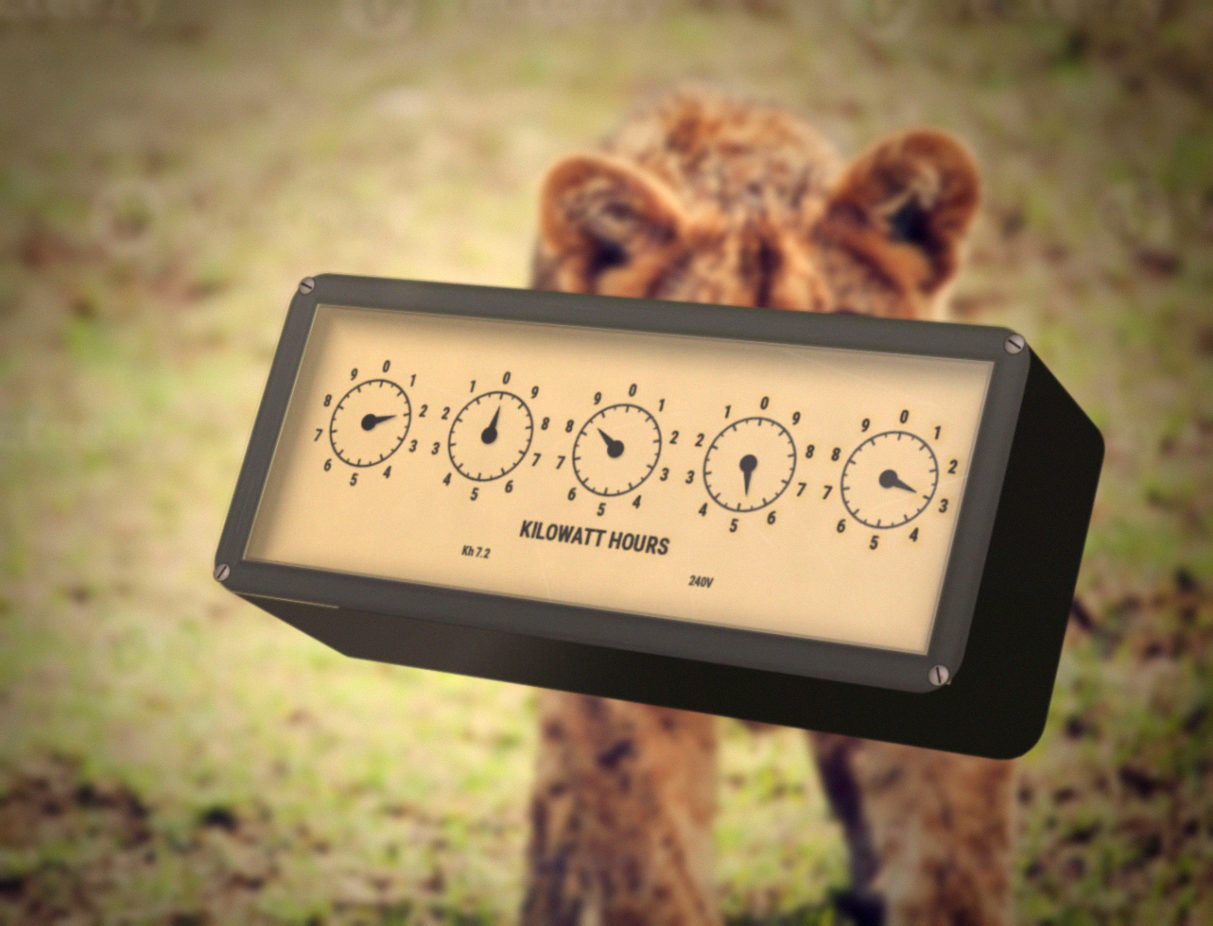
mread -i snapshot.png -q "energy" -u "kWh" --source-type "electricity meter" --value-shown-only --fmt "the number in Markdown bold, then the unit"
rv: **19853** kWh
